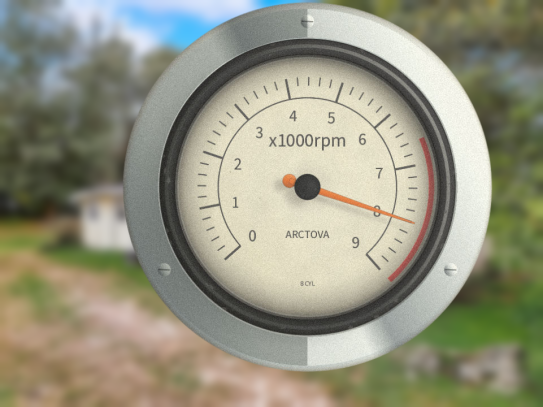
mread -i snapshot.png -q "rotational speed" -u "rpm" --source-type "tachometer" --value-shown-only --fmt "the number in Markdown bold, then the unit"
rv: **8000** rpm
